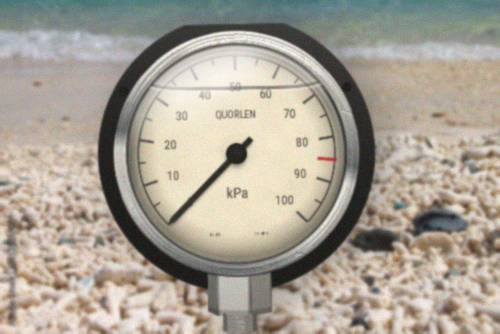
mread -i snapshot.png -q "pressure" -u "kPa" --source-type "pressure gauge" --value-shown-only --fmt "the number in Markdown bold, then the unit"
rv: **0** kPa
